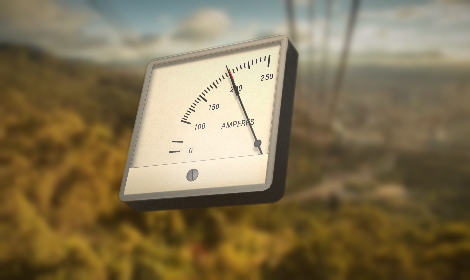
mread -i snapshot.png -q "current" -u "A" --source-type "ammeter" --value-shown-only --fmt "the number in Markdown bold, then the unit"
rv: **200** A
